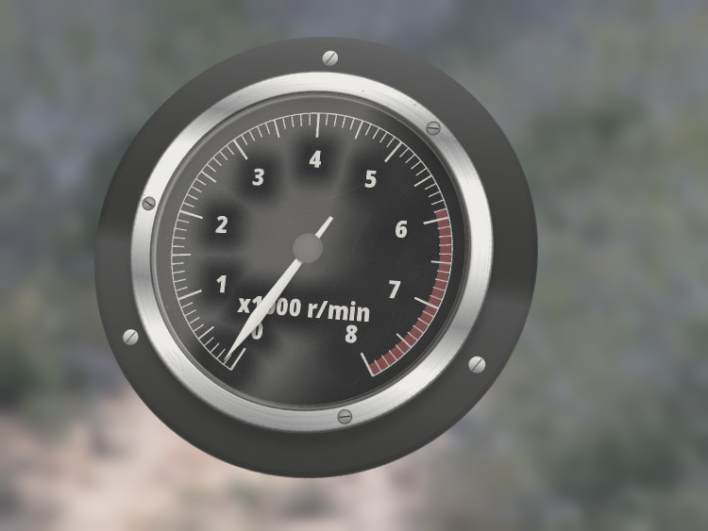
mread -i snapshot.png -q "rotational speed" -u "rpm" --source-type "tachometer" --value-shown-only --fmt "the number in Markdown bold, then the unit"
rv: **100** rpm
